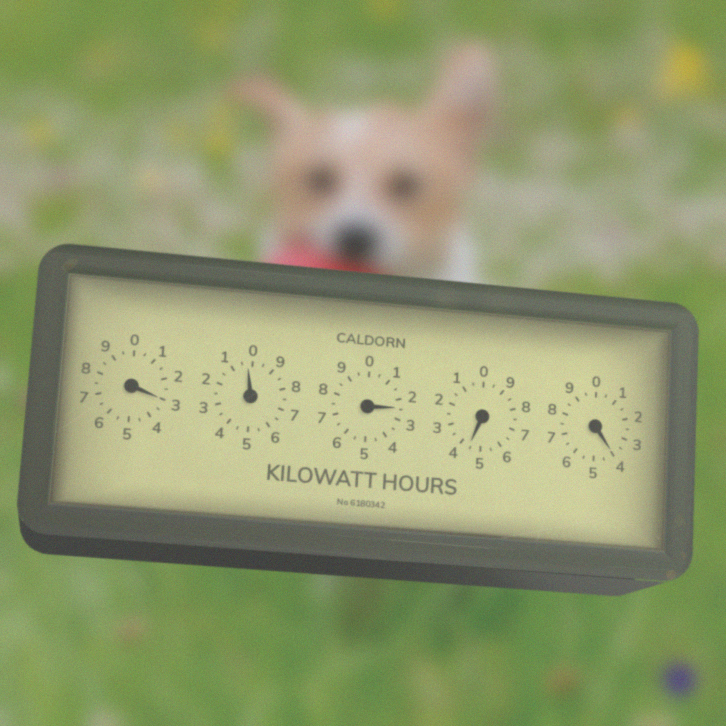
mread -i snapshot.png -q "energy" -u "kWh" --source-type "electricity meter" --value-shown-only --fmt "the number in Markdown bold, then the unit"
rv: **30244** kWh
